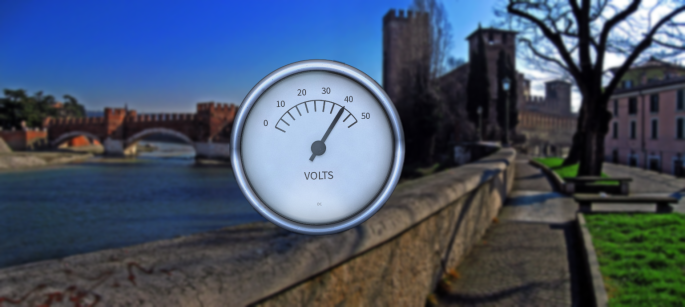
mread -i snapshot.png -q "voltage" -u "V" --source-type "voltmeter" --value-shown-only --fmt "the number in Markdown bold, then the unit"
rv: **40** V
